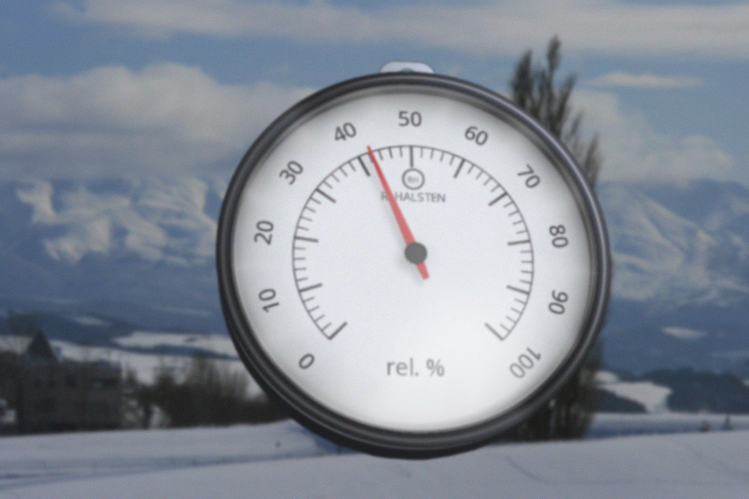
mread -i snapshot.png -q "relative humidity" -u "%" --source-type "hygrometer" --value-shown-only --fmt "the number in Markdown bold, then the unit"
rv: **42** %
